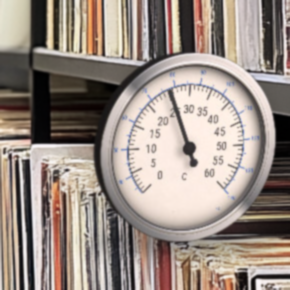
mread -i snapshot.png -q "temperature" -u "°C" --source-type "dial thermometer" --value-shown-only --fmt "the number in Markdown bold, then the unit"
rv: **25** °C
